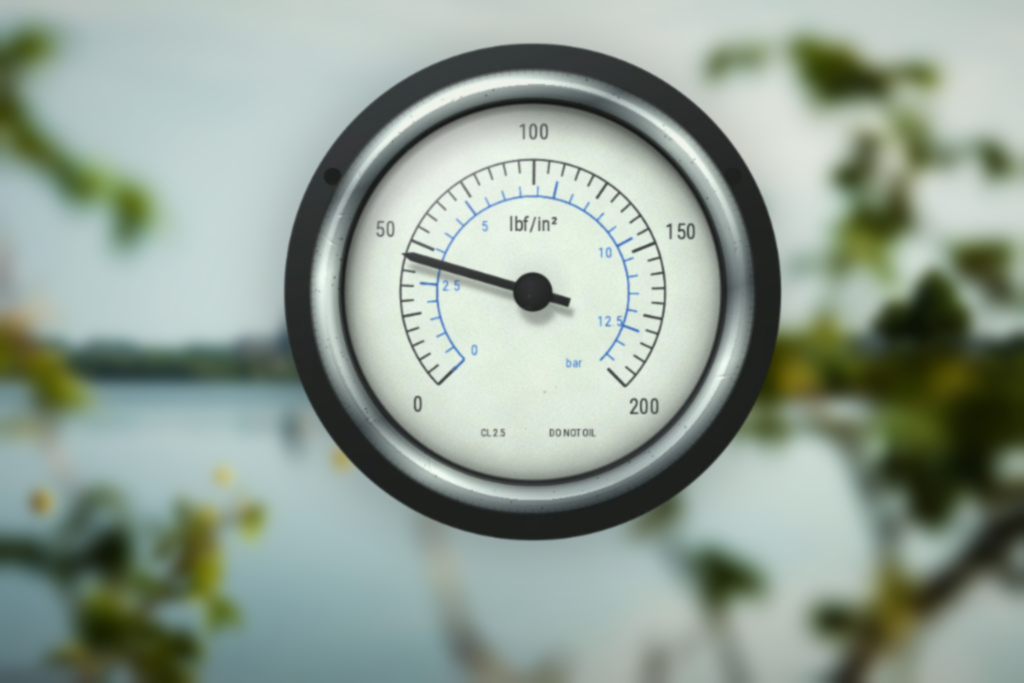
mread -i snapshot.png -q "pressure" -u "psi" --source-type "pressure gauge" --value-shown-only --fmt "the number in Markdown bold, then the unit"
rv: **45** psi
